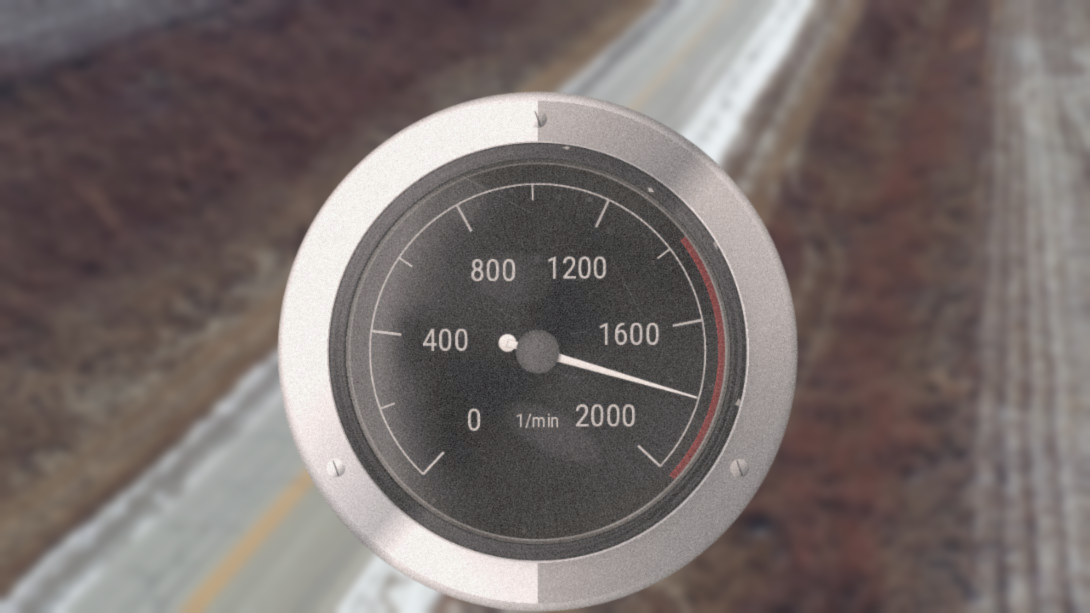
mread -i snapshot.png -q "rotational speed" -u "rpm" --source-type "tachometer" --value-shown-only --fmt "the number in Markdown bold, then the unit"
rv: **1800** rpm
